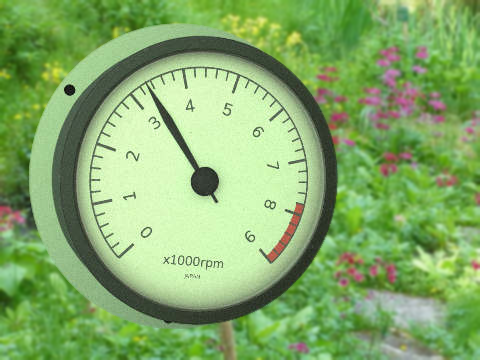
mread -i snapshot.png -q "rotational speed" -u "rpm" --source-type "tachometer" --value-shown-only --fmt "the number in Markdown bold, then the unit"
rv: **3300** rpm
